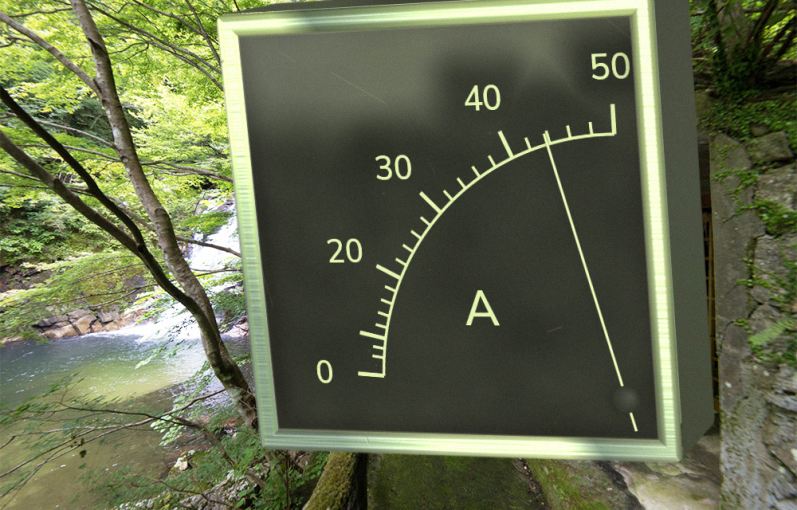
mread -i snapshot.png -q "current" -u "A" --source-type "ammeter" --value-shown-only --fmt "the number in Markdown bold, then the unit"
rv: **44** A
